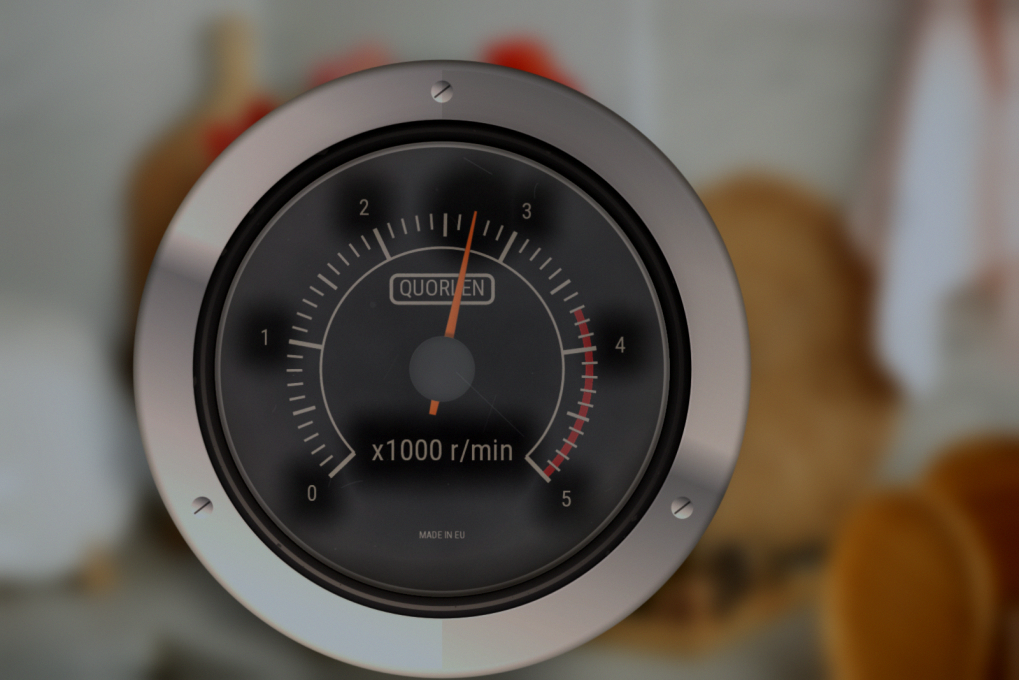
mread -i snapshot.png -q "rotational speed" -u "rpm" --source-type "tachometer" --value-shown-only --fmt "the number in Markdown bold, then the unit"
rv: **2700** rpm
